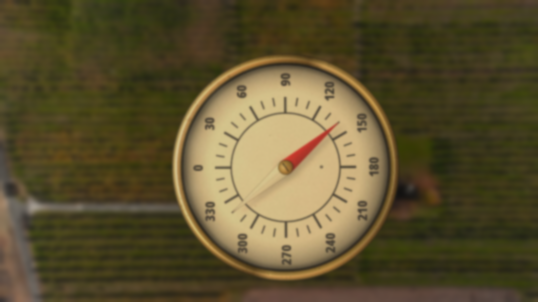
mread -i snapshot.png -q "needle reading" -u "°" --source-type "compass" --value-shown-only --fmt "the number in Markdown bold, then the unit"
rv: **140** °
